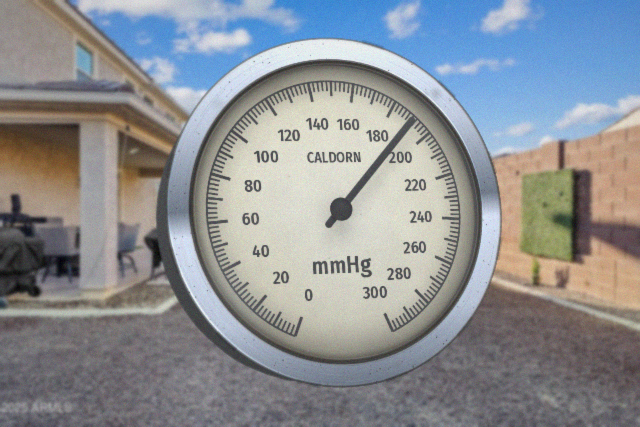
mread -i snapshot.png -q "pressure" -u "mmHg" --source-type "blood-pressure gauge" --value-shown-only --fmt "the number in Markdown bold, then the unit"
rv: **190** mmHg
